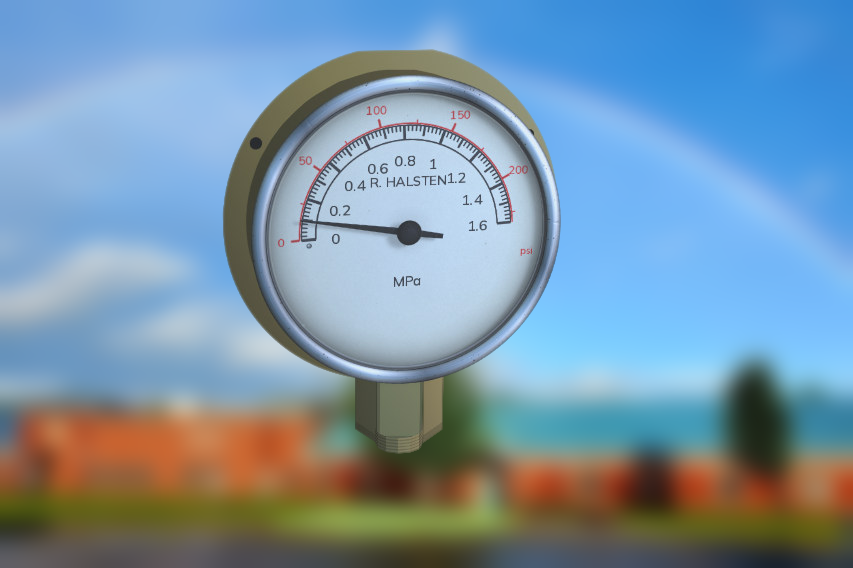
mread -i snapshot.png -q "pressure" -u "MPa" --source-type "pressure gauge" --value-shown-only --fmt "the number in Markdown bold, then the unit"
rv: **0.1** MPa
